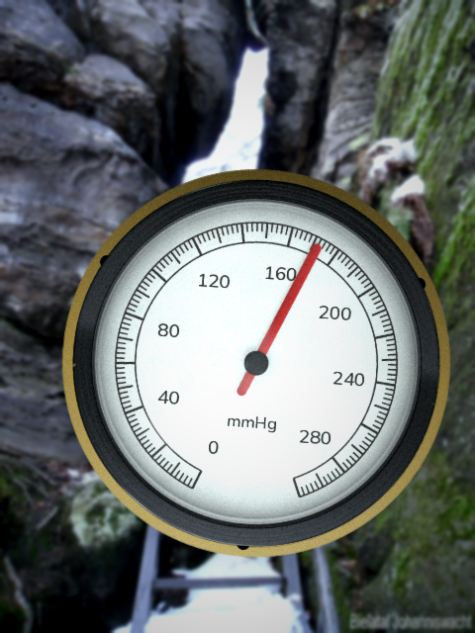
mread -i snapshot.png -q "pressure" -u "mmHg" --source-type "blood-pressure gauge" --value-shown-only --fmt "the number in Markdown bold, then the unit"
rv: **172** mmHg
